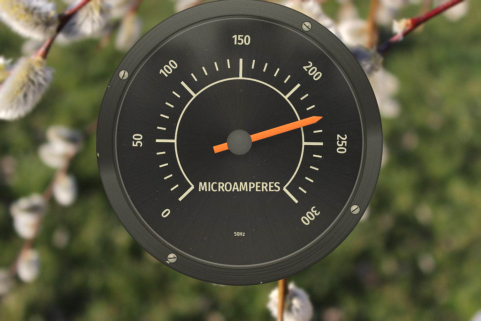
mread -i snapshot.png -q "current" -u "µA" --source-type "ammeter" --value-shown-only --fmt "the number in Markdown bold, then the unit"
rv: **230** µA
